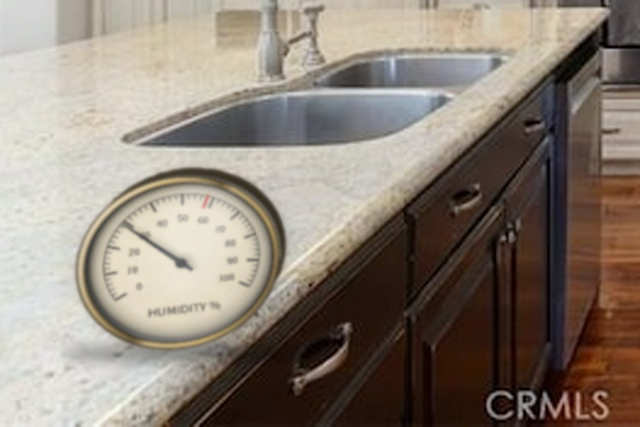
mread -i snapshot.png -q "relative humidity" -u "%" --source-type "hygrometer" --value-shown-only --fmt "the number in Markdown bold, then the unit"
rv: **30** %
